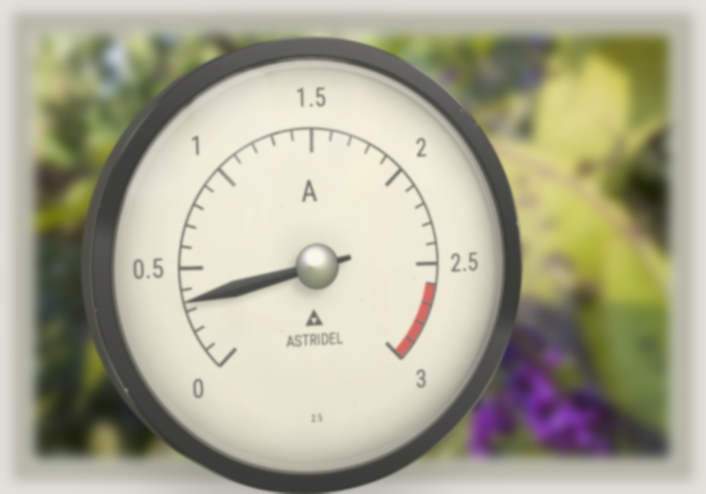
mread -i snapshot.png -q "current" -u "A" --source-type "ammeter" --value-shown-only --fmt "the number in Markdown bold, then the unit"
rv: **0.35** A
